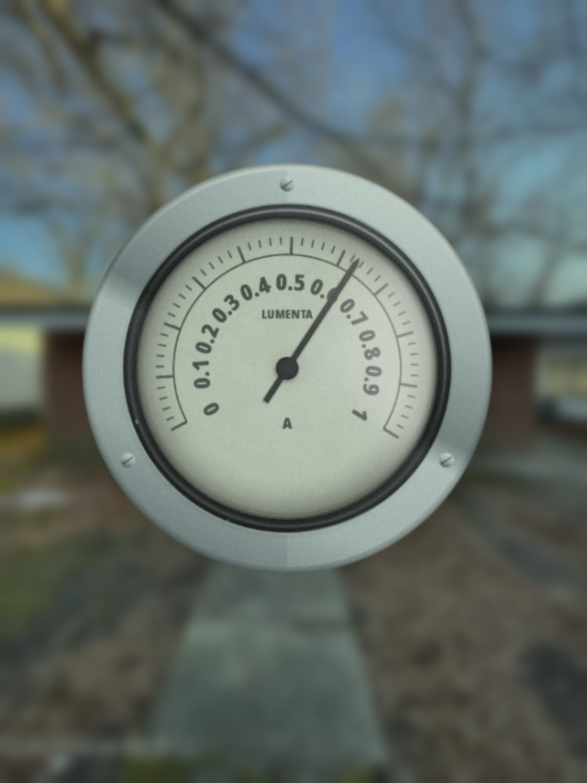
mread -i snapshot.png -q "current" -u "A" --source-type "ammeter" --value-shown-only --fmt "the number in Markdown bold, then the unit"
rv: **0.63** A
